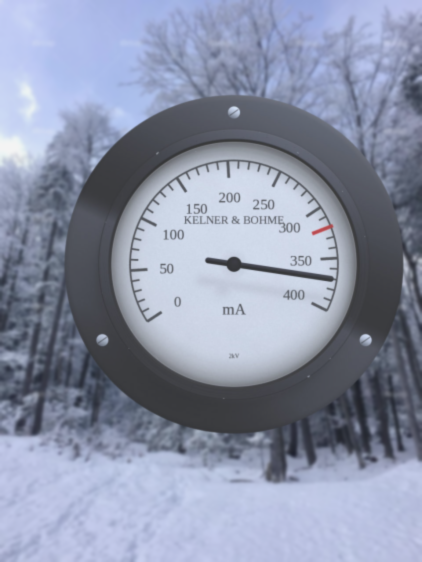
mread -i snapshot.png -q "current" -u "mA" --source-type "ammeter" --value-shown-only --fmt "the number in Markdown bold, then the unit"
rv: **370** mA
